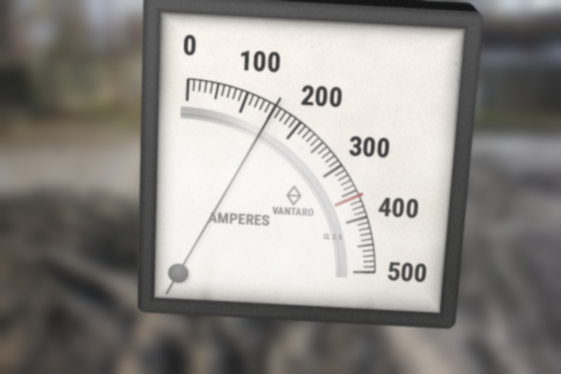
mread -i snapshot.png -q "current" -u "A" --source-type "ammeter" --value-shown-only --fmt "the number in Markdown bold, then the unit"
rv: **150** A
